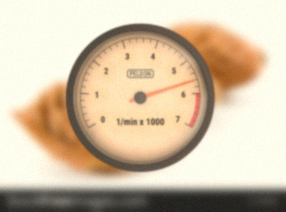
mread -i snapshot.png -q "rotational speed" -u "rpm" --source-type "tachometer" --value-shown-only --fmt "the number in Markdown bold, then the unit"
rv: **5600** rpm
